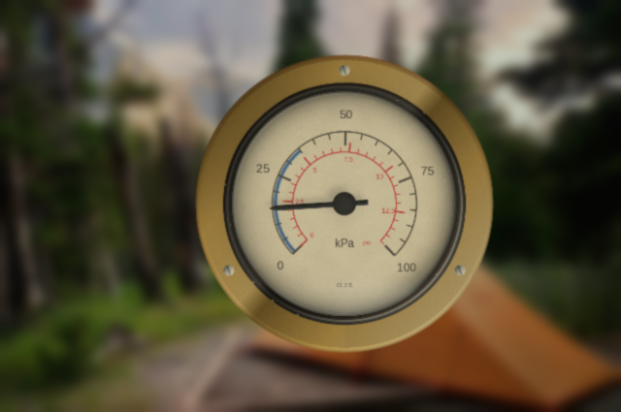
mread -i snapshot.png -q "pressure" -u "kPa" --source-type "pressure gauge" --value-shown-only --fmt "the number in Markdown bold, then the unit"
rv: **15** kPa
